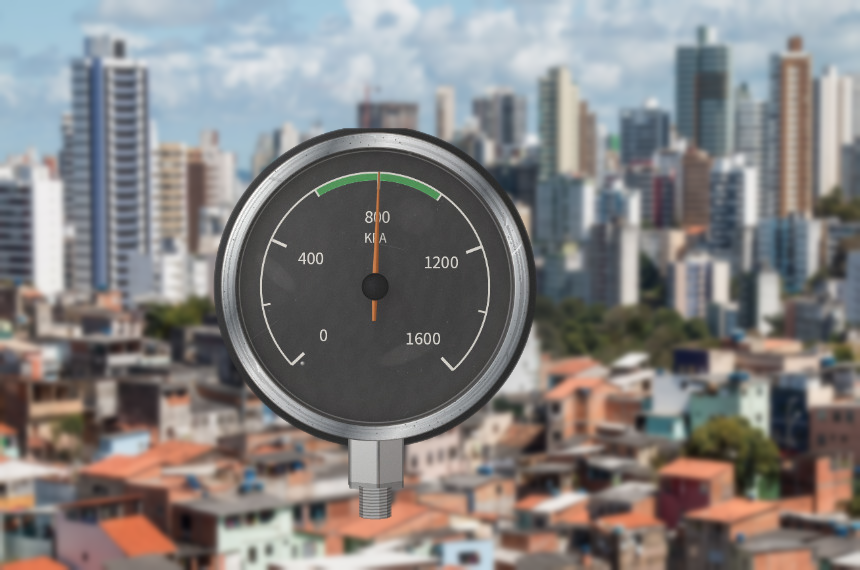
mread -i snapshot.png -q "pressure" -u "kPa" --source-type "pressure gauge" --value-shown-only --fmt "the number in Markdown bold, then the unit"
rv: **800** kPa
